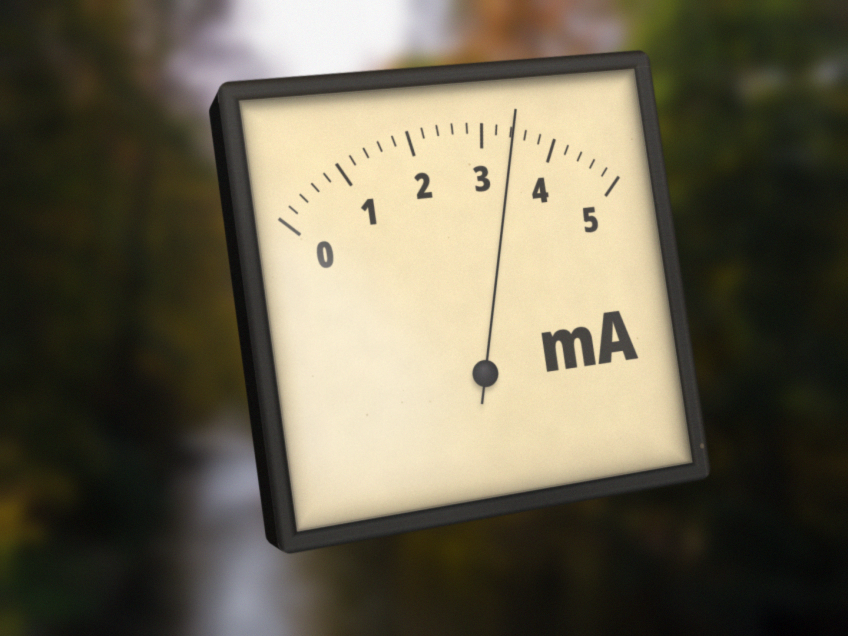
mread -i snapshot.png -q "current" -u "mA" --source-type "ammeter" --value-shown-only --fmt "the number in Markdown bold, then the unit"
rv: **3.4** mA
